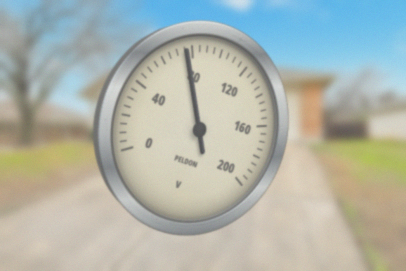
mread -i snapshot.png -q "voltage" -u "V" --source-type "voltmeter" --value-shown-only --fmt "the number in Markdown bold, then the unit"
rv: **75** V
